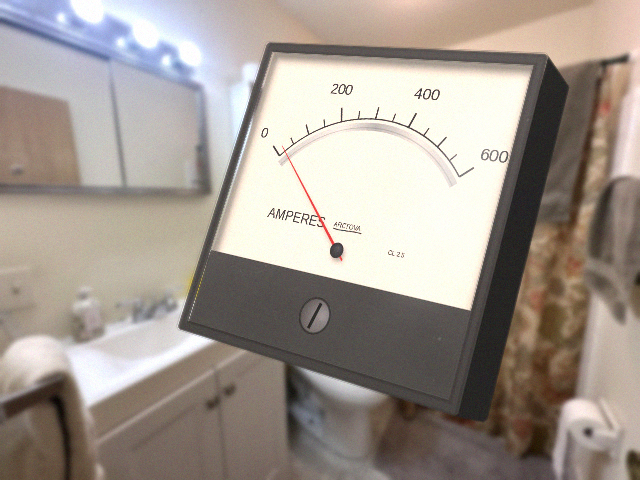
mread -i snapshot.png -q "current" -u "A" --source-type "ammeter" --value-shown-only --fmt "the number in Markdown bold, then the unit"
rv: **25** A
